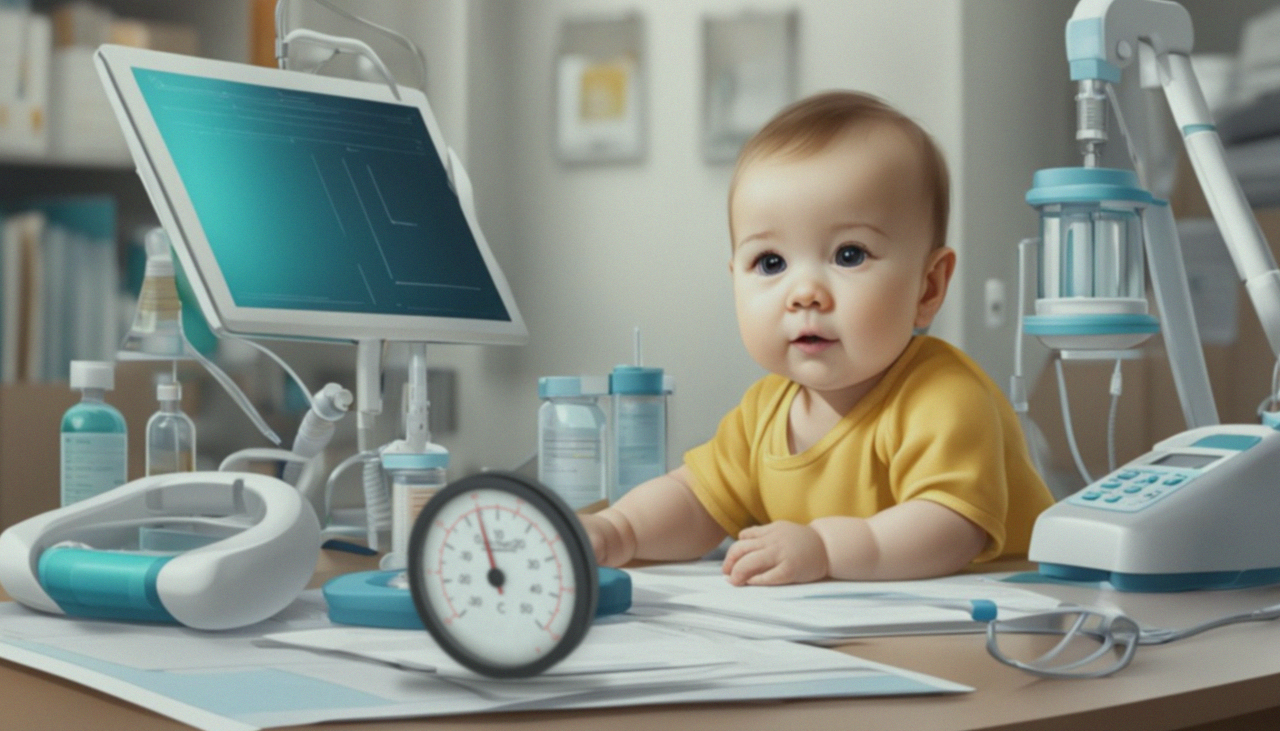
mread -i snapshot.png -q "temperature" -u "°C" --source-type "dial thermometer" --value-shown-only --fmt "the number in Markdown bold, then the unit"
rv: **5** °C
